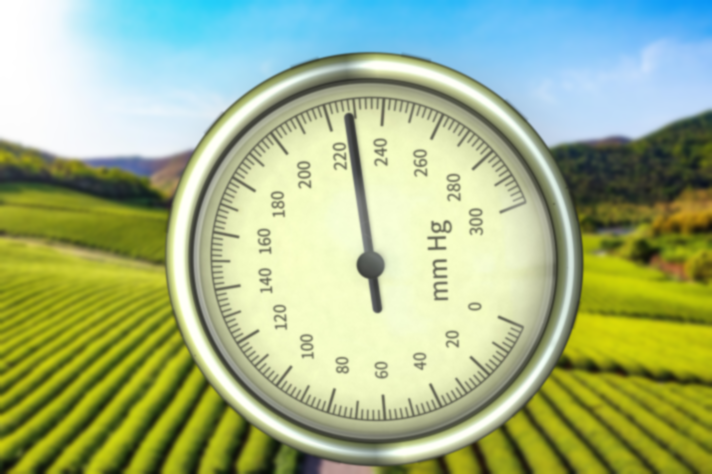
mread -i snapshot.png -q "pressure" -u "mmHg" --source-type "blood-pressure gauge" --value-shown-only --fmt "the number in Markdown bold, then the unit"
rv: **228** mmHg
